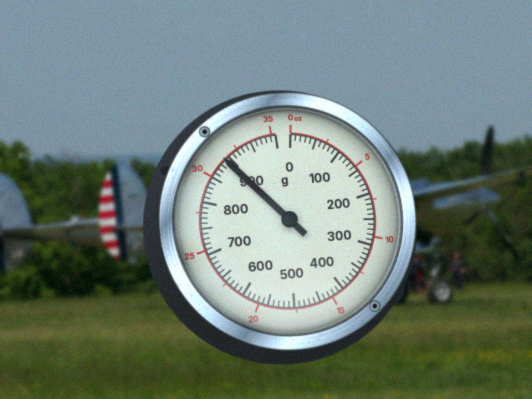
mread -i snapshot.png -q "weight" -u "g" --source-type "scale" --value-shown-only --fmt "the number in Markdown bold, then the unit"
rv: **890** g
